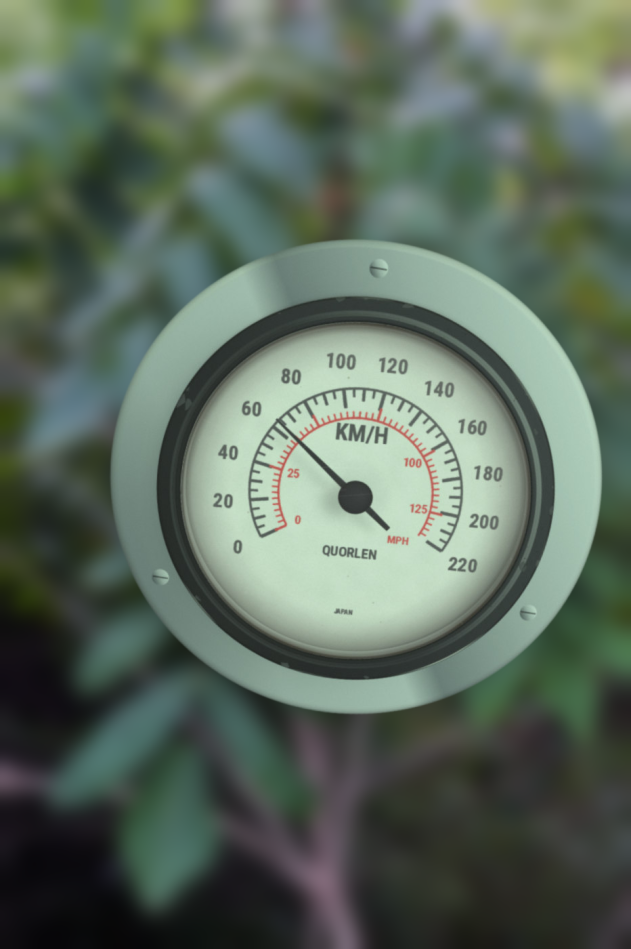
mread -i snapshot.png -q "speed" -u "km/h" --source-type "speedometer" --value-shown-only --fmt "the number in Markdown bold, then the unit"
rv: **65** km/h
